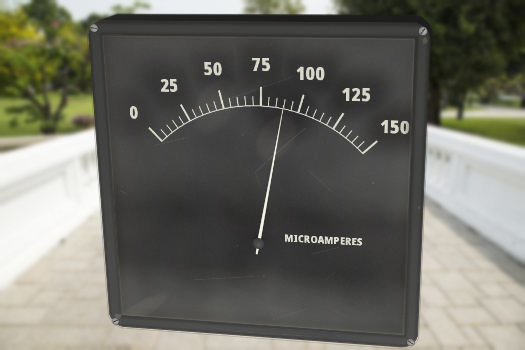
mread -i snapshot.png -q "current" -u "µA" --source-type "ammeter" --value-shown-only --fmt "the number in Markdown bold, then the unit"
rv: **90** µA
